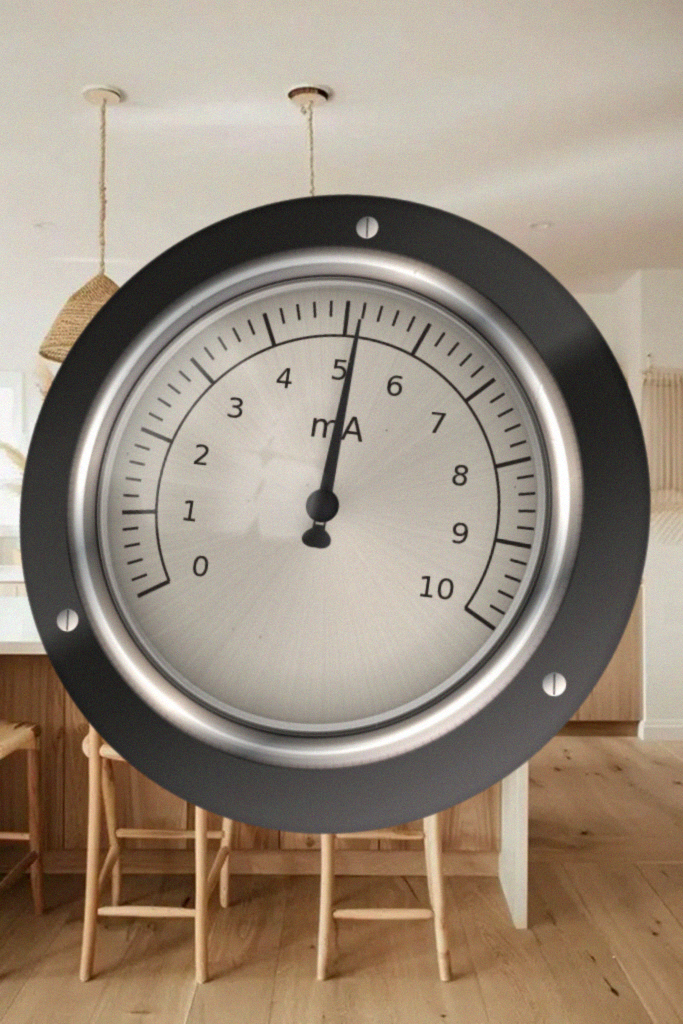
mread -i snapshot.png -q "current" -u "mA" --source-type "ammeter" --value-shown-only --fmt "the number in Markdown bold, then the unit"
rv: **5.2** mA
